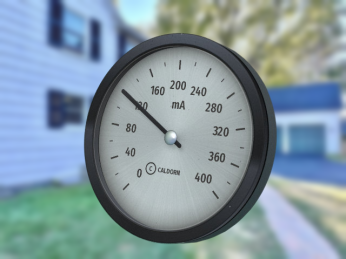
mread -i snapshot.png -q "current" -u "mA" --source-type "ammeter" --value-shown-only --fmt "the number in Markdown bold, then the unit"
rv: **120** mA
